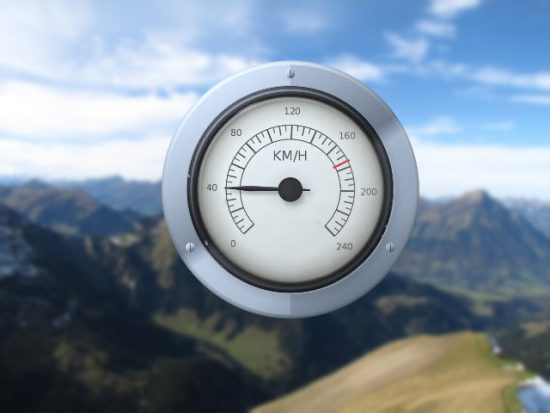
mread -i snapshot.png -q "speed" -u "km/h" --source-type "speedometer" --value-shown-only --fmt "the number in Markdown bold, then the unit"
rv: **40** km/h
